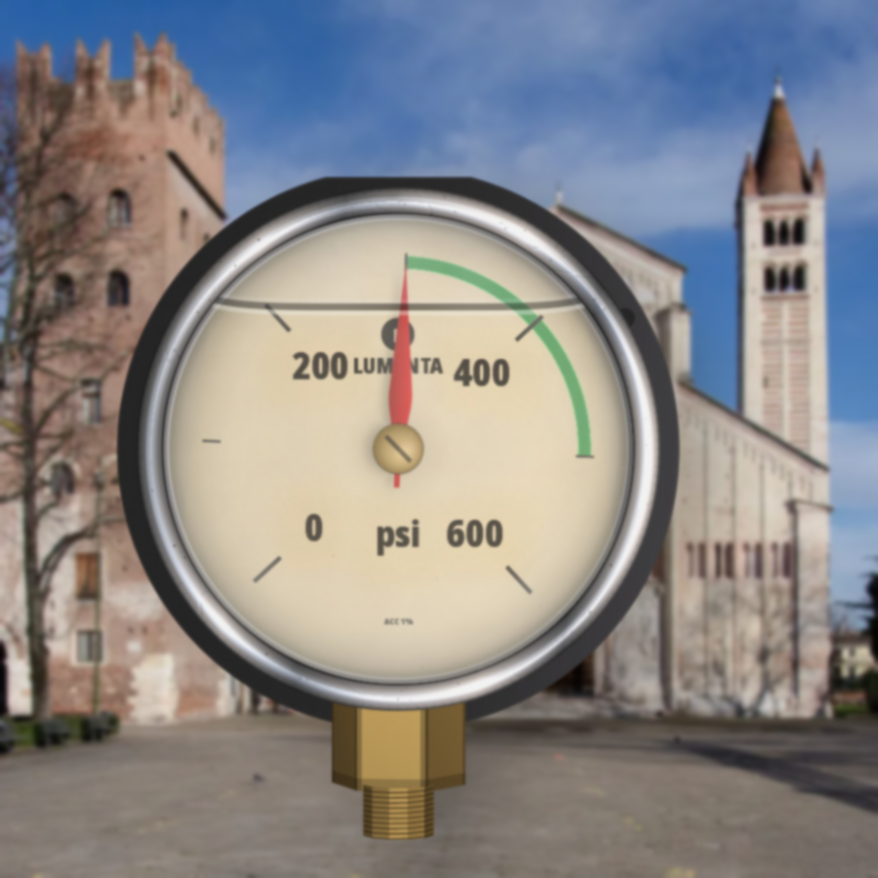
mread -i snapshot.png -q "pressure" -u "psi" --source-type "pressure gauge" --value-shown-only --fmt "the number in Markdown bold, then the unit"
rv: **300** psi
